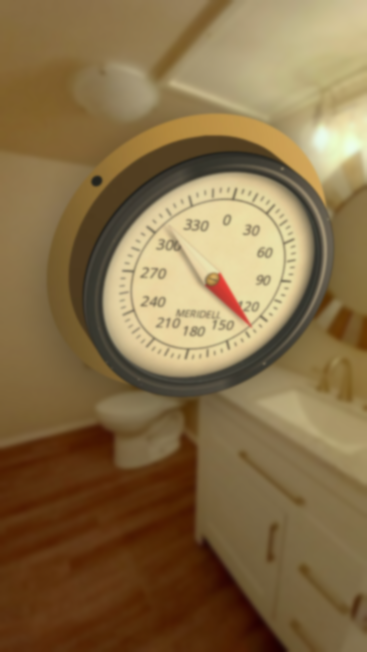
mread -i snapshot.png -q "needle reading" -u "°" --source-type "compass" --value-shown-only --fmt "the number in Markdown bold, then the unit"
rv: **130** °
